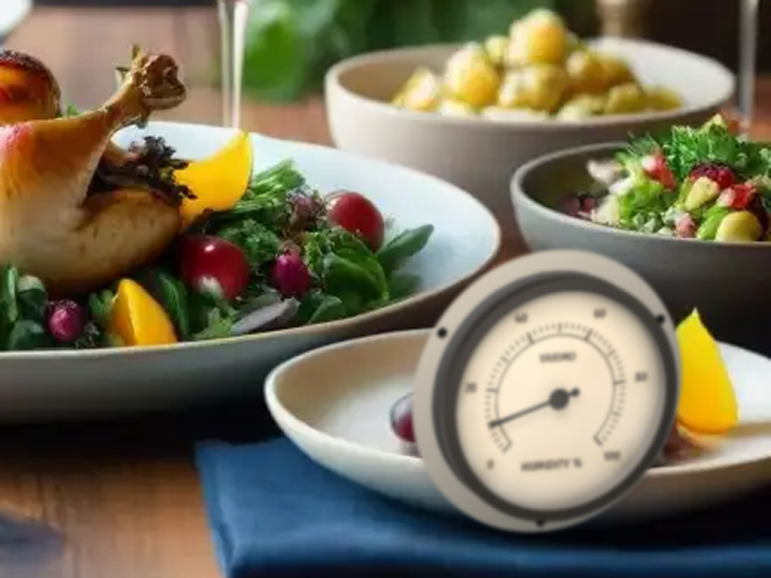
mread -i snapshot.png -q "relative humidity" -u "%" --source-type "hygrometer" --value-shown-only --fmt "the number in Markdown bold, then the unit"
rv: **10** %
